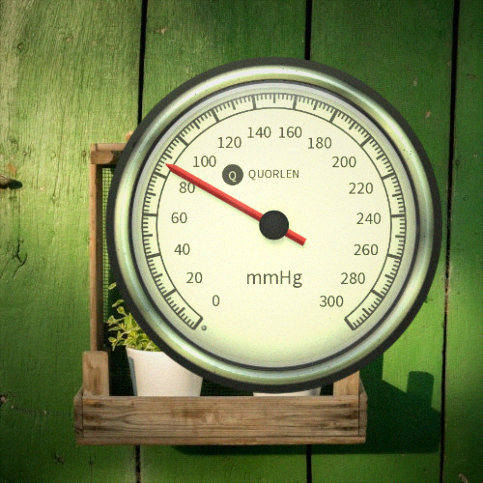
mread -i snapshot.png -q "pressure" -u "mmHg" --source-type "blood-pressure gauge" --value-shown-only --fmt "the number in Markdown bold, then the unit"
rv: **86** mmHg
